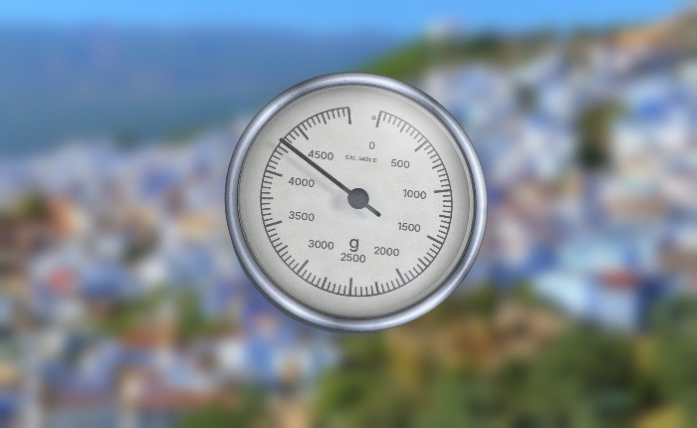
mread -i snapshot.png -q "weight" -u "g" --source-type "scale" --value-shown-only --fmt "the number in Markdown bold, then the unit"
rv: **4300** g
